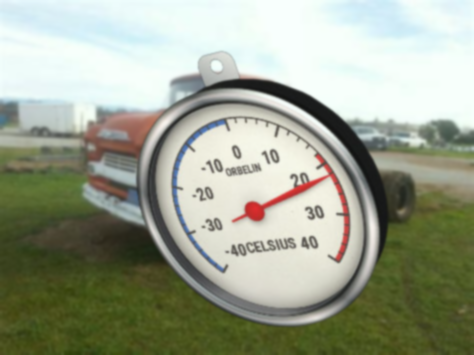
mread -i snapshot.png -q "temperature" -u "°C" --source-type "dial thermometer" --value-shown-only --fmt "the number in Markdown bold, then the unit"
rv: **22** °C
